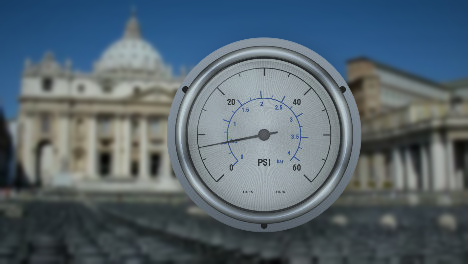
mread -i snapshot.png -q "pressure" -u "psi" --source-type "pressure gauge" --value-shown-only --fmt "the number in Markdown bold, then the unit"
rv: **7.5** psi
